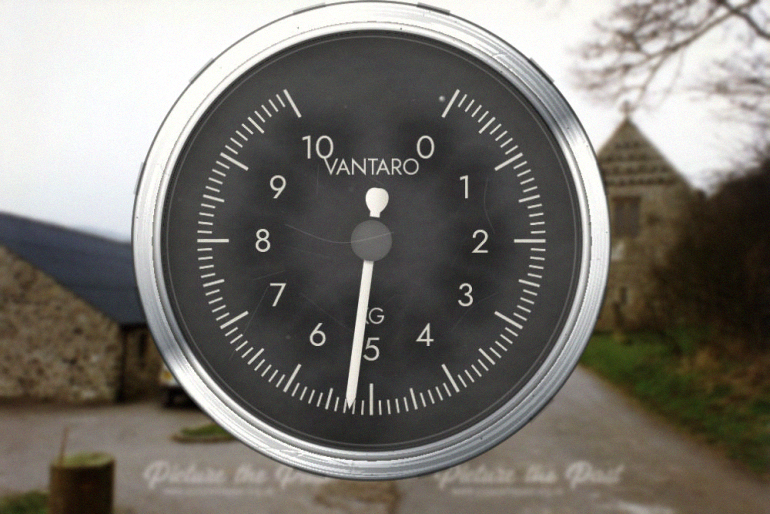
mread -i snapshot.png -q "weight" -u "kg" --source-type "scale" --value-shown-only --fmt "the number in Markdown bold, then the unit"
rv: **5.25** kg
